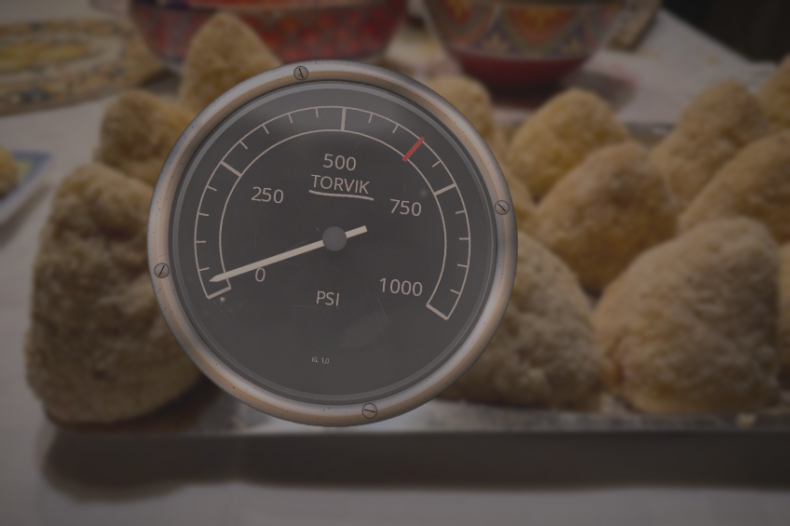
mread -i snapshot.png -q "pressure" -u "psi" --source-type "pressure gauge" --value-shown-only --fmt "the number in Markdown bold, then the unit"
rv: **25** psi
